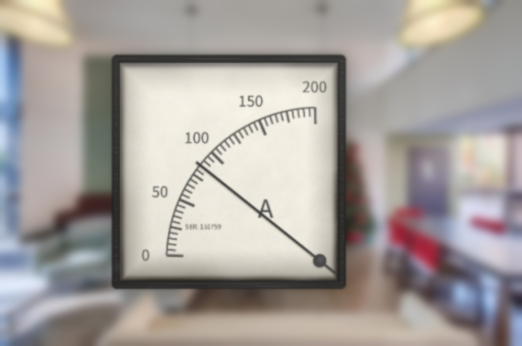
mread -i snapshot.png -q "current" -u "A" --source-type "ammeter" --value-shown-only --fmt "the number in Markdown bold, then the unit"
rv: **85** A
